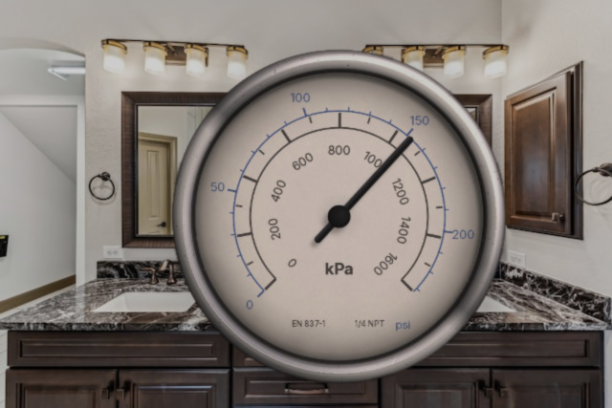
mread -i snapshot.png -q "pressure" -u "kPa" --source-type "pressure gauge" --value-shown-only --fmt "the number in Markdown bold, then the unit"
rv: **1050** kPa
